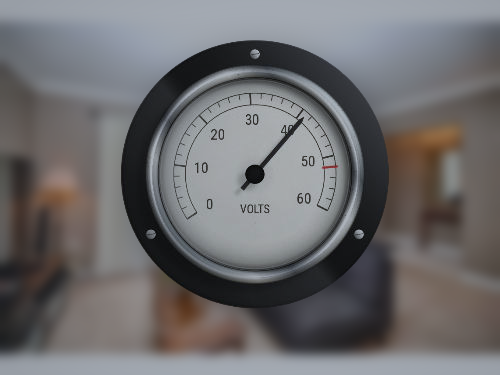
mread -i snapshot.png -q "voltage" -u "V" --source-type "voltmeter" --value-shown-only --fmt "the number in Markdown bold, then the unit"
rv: **41** V
